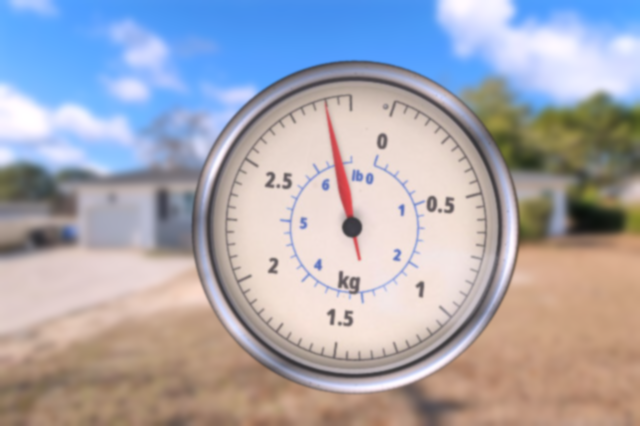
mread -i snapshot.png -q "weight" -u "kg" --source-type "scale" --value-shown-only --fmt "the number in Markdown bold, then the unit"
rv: **2.9** kg
